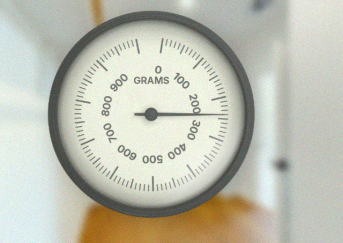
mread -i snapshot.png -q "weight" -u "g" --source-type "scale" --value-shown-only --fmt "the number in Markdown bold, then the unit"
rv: **240** g
